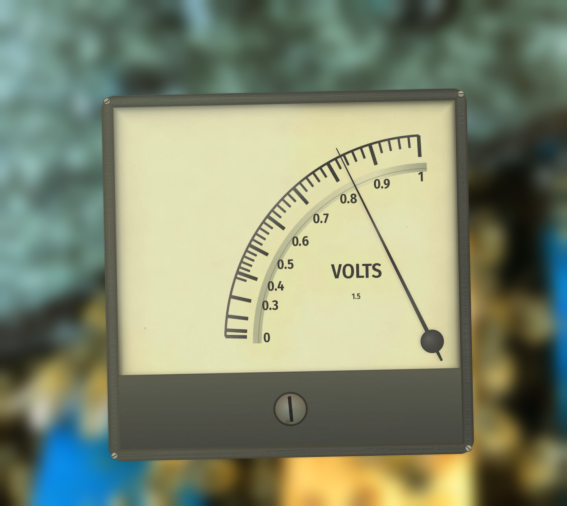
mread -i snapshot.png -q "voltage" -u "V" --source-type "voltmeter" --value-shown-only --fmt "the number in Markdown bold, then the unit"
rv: **0.83** V
